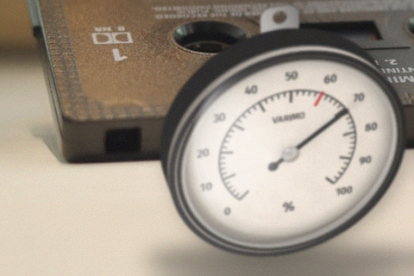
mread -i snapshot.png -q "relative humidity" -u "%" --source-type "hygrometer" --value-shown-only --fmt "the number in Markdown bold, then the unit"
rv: **70** %
